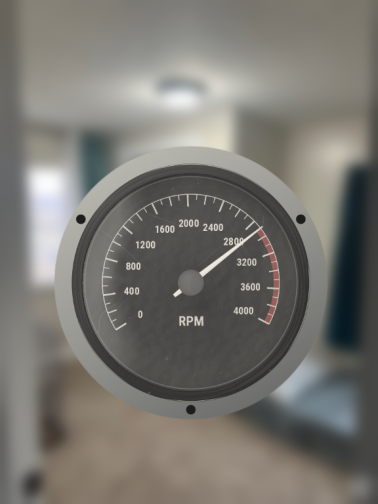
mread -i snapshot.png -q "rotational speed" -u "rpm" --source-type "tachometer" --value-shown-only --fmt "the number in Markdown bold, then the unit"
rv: **2900** rpm
